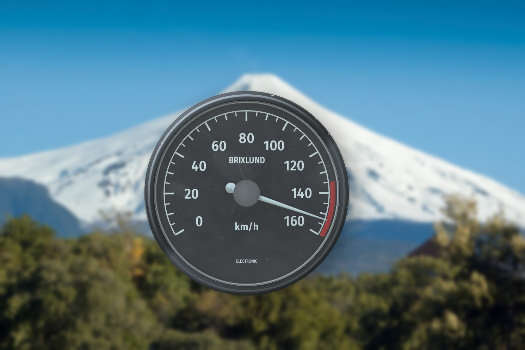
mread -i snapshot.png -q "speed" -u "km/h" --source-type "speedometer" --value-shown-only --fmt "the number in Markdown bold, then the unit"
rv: **152.5** km/h
